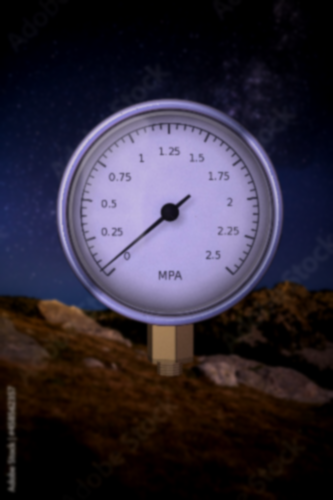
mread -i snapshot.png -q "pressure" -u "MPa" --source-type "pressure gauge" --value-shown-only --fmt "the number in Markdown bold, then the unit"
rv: **0.05** MPa
